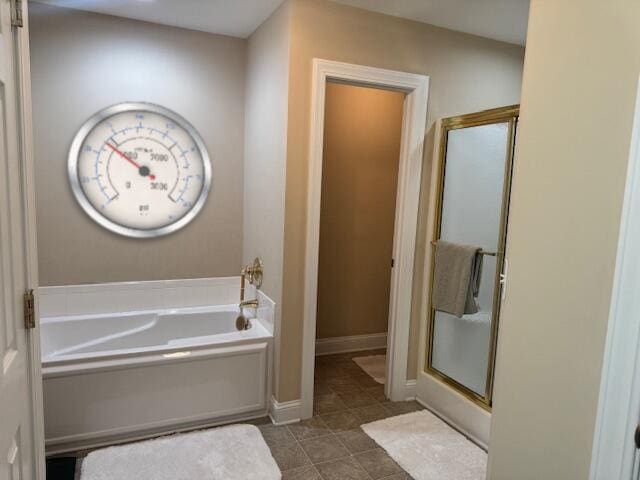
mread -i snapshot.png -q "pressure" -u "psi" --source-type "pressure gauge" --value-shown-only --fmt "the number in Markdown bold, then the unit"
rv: **900** psi
